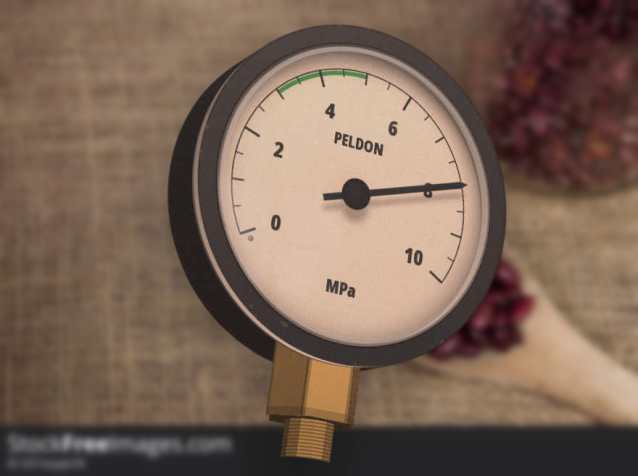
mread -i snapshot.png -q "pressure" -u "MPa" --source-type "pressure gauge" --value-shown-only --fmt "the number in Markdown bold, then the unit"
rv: **8** MPa
